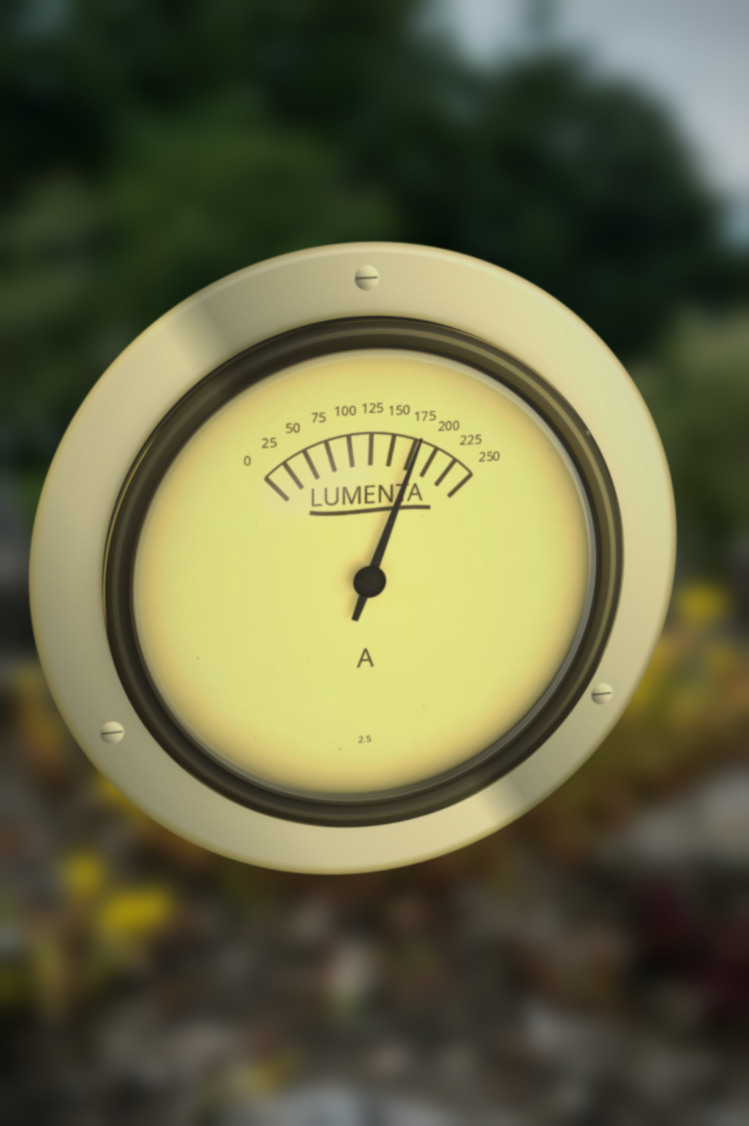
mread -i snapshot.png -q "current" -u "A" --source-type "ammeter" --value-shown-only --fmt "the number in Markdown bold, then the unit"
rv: **175** A
